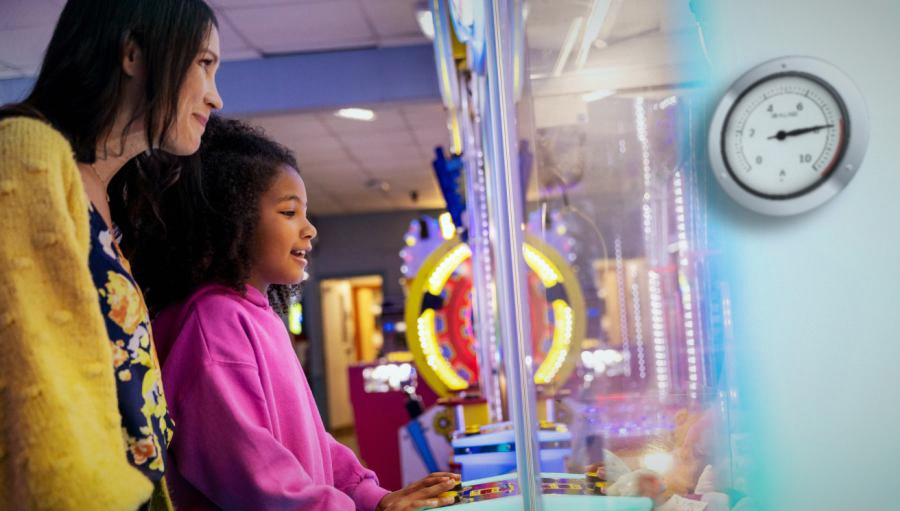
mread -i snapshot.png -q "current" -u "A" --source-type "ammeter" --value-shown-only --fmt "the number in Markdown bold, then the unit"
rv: **8** A
